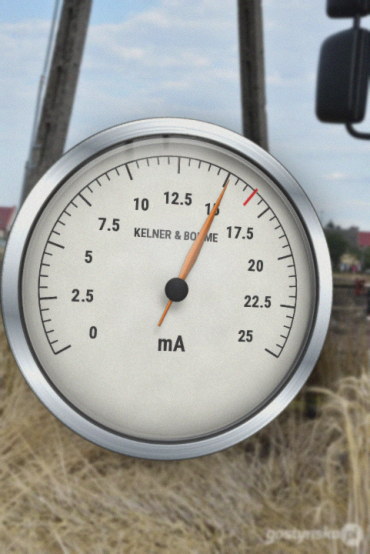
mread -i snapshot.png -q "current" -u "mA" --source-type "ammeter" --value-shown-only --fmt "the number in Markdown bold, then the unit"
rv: **15** mA
